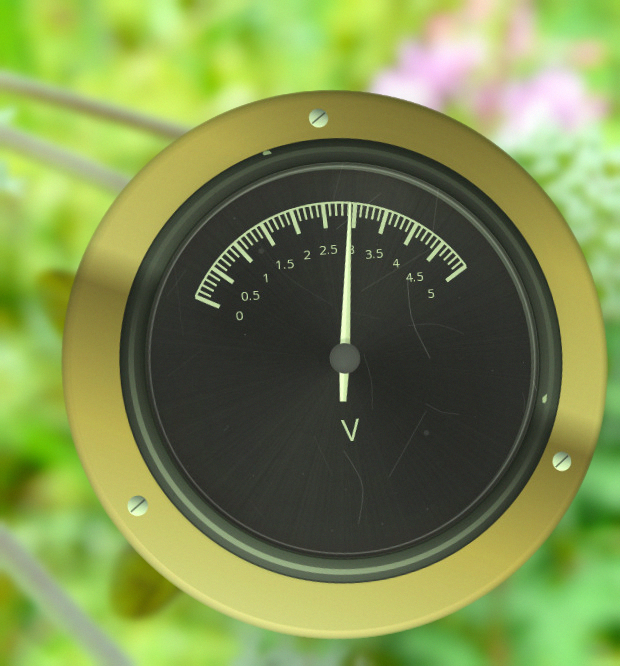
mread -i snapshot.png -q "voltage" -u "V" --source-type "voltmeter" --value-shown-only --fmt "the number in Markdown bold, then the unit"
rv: **2.9** V
